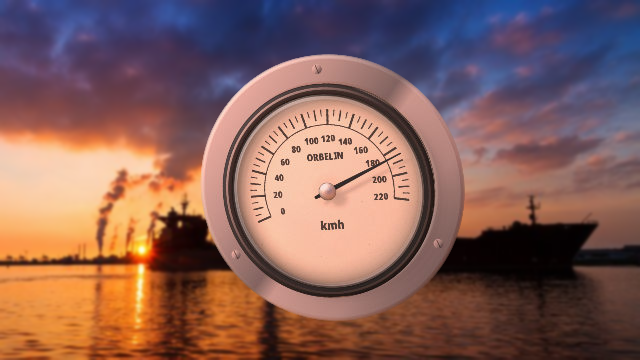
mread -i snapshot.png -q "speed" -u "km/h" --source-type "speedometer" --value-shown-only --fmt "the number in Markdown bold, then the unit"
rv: **185** km/h
